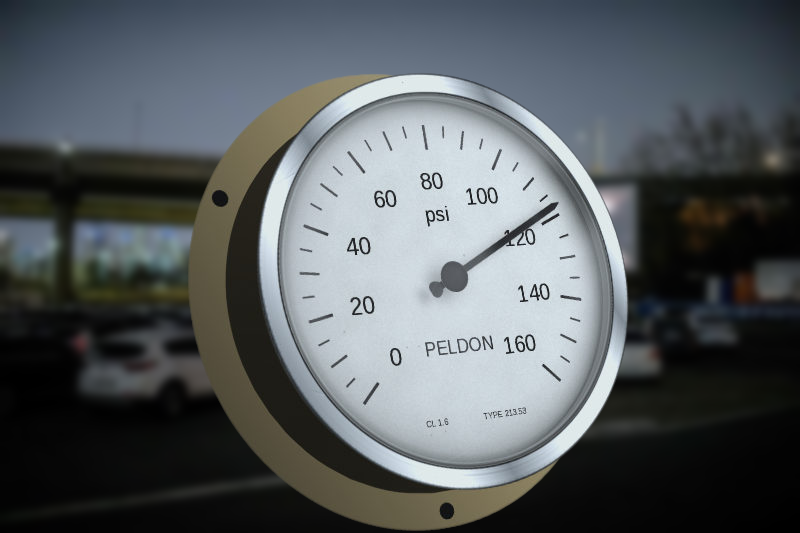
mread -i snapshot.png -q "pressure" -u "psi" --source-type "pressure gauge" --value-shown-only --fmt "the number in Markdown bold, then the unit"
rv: **117.5** psi
